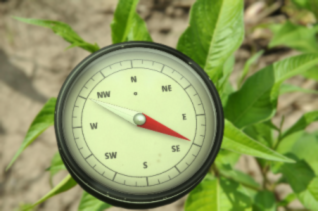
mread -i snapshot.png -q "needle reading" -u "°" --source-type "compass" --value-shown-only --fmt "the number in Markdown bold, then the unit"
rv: **120** °
